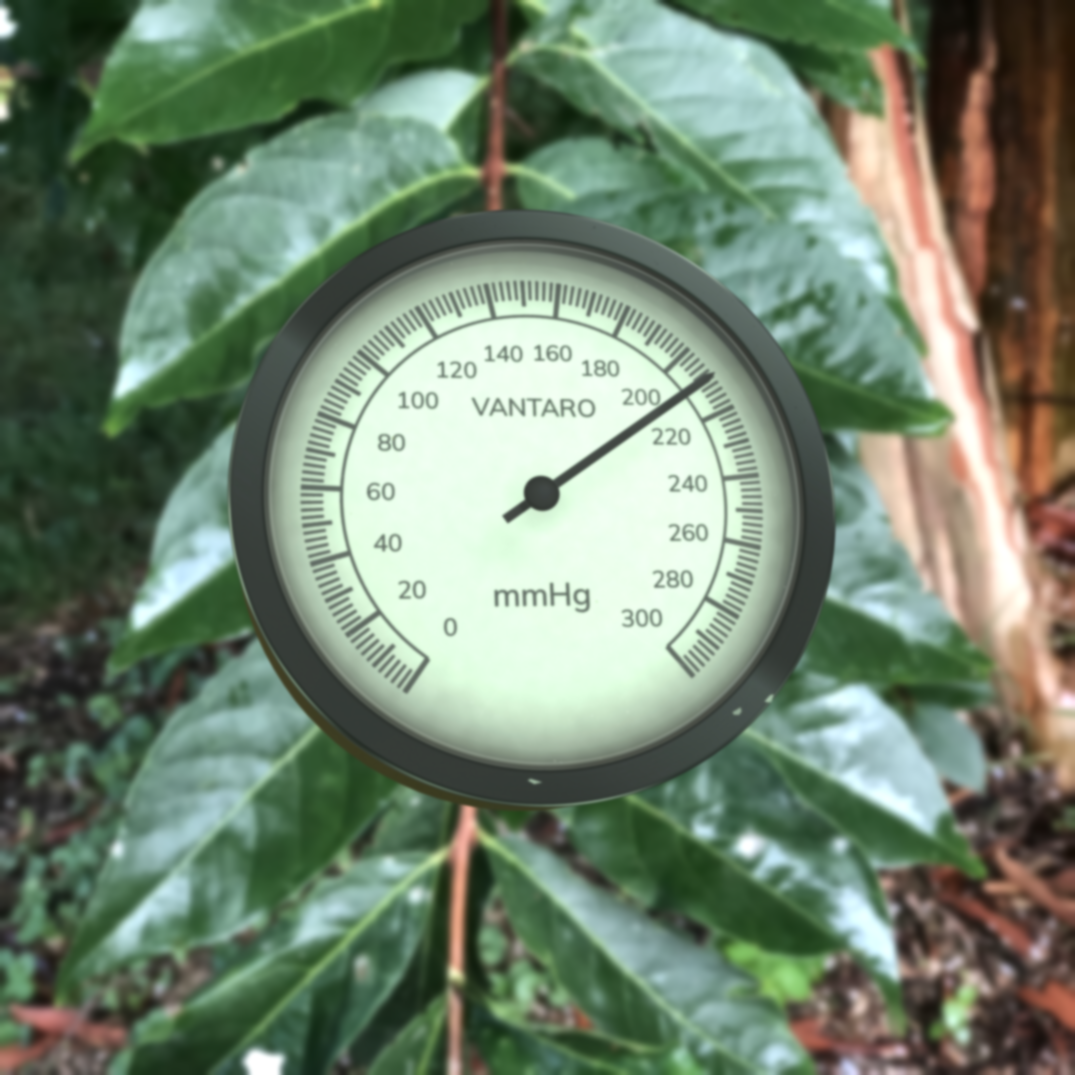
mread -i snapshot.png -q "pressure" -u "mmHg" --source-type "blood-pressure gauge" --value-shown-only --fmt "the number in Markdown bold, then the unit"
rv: **210** mmHg
